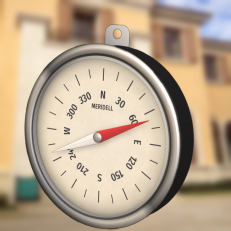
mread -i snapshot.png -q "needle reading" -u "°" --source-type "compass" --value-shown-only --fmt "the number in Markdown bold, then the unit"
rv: **67.5** °
